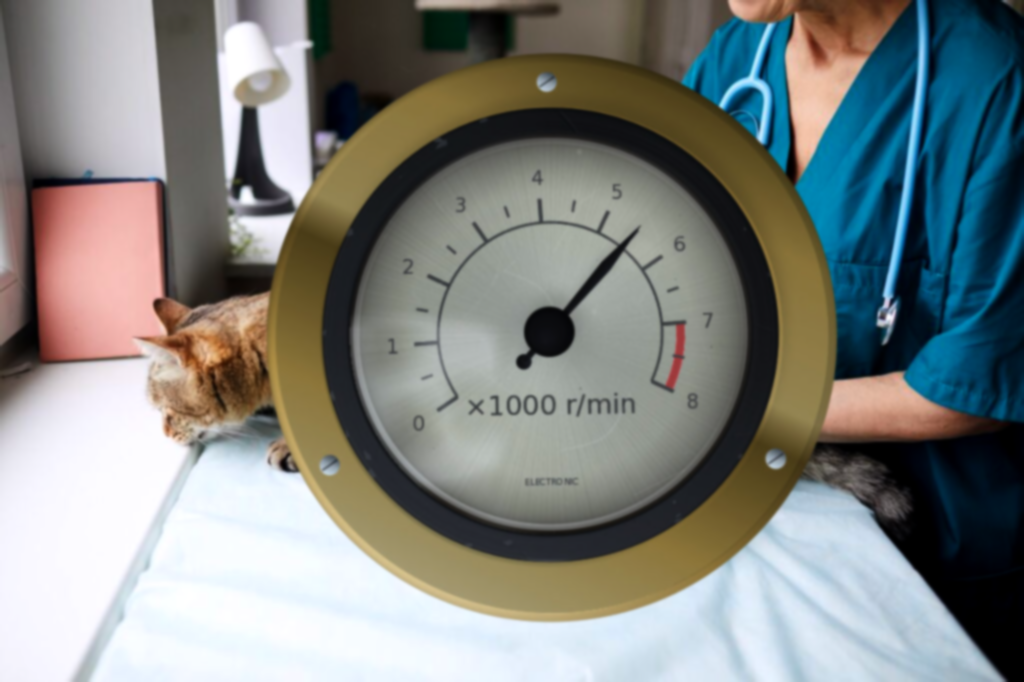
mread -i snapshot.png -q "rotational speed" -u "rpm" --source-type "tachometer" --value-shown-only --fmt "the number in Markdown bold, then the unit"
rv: **5500** rpm
